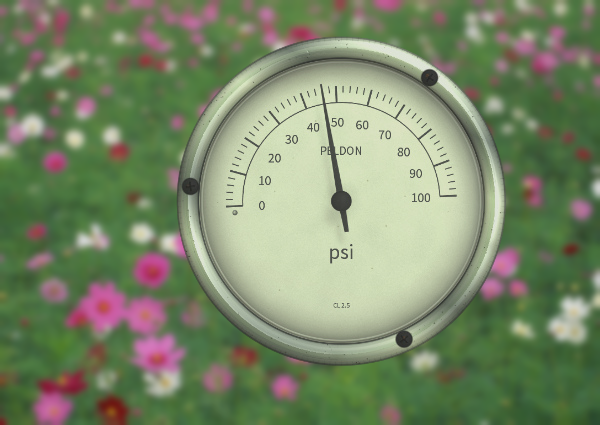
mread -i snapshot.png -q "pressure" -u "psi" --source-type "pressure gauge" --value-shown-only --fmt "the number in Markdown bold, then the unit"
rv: **46** psi
